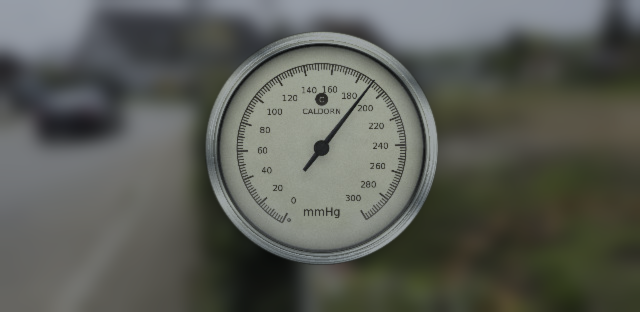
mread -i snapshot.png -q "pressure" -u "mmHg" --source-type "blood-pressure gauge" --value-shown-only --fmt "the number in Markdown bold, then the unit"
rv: **190** mmHg
